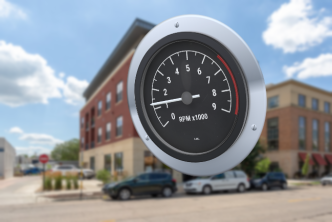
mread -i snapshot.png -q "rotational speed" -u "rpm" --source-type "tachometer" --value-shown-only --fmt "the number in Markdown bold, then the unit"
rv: **1250** rpm
